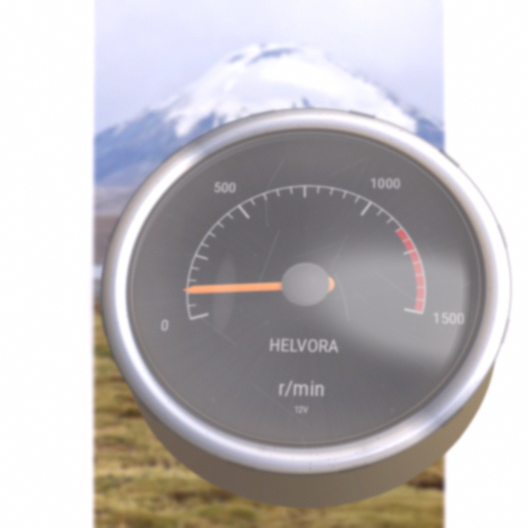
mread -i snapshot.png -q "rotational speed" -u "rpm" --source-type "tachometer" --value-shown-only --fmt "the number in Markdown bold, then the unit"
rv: **100** rpm
